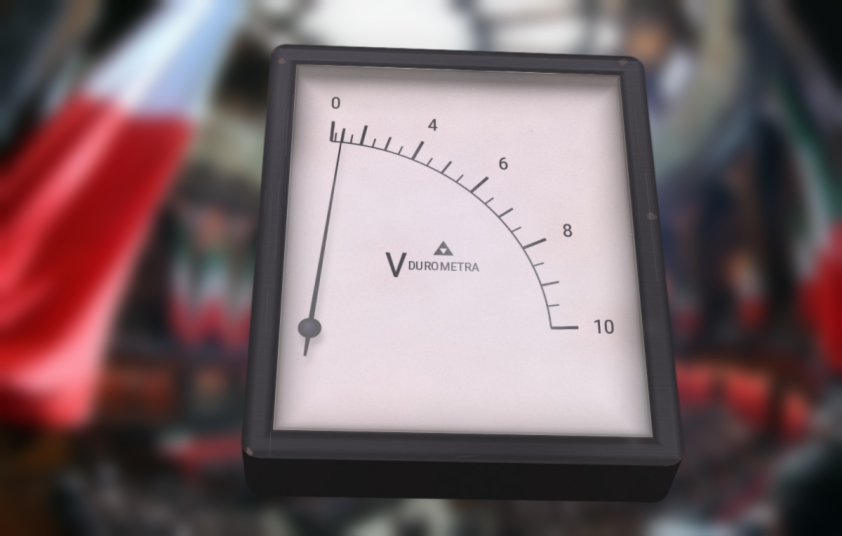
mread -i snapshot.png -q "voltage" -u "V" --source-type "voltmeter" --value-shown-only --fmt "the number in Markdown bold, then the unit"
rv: **1** V
